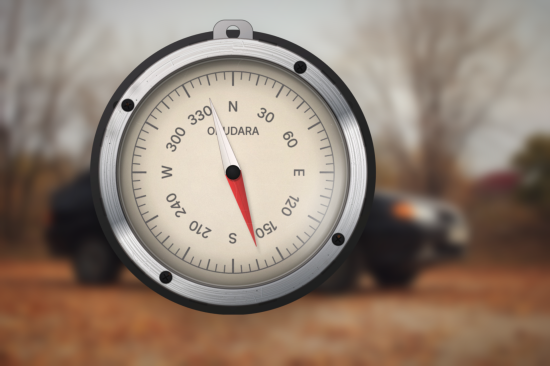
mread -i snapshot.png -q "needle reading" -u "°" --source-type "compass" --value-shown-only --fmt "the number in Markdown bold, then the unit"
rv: **162.5** °
